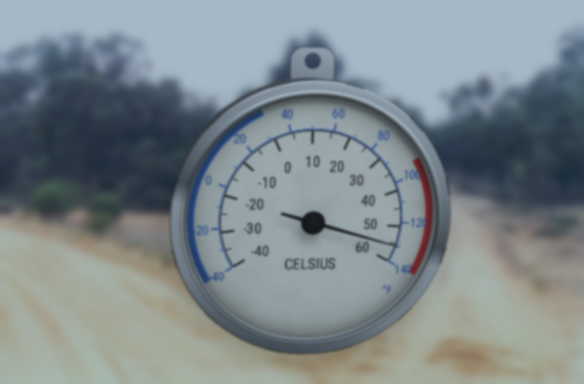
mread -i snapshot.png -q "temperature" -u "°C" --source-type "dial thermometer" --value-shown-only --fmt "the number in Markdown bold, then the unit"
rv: **55** °C
